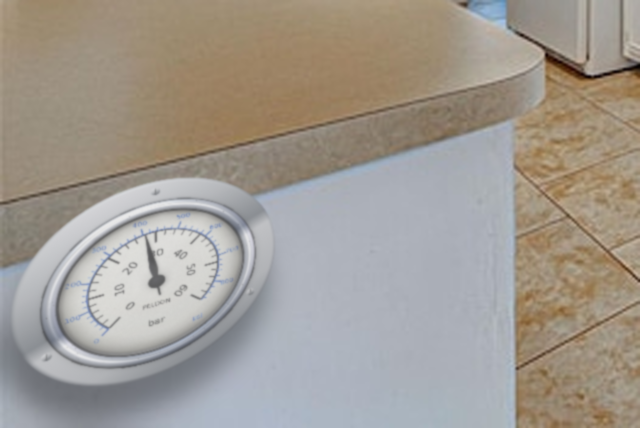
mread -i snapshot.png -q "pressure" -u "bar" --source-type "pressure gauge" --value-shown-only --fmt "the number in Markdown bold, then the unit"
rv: **28** bar
